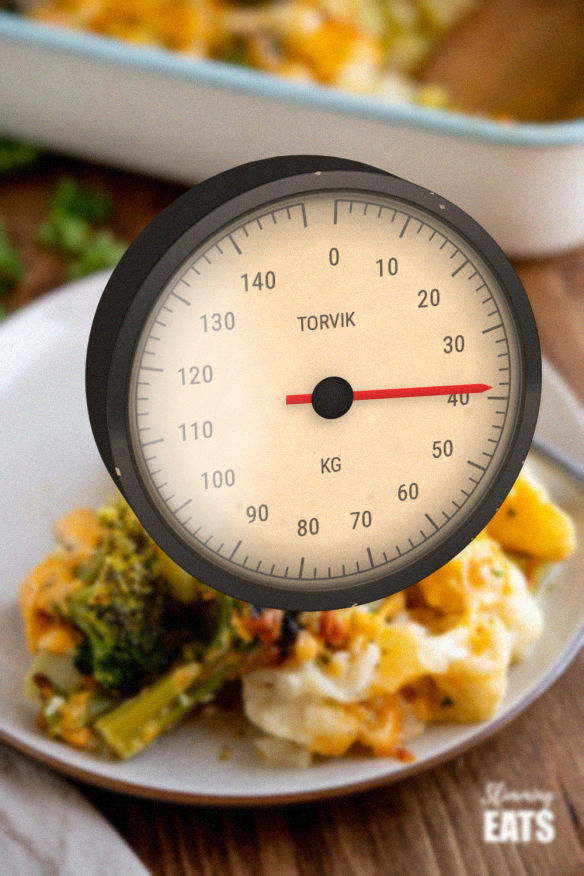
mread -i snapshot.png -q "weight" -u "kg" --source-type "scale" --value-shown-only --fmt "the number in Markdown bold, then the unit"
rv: **38** kg
